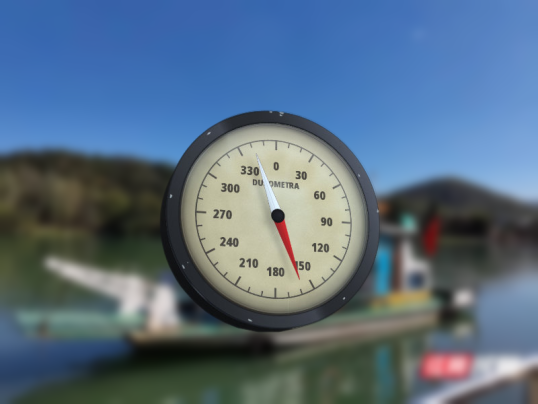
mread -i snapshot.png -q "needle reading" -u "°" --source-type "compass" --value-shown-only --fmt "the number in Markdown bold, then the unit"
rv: **160** °
